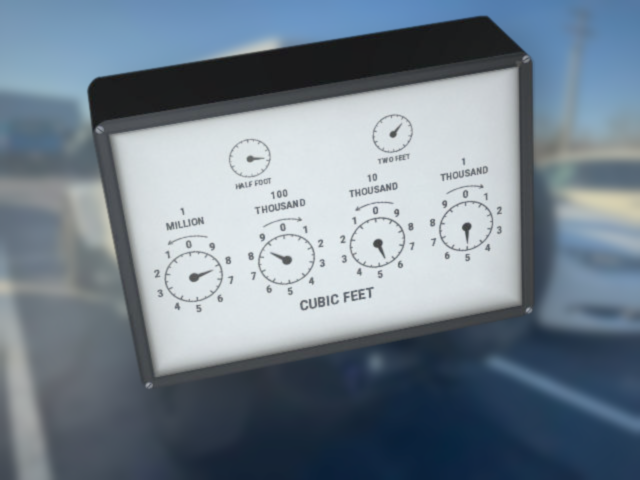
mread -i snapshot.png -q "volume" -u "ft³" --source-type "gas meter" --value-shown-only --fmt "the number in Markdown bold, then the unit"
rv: **785500** ft³
